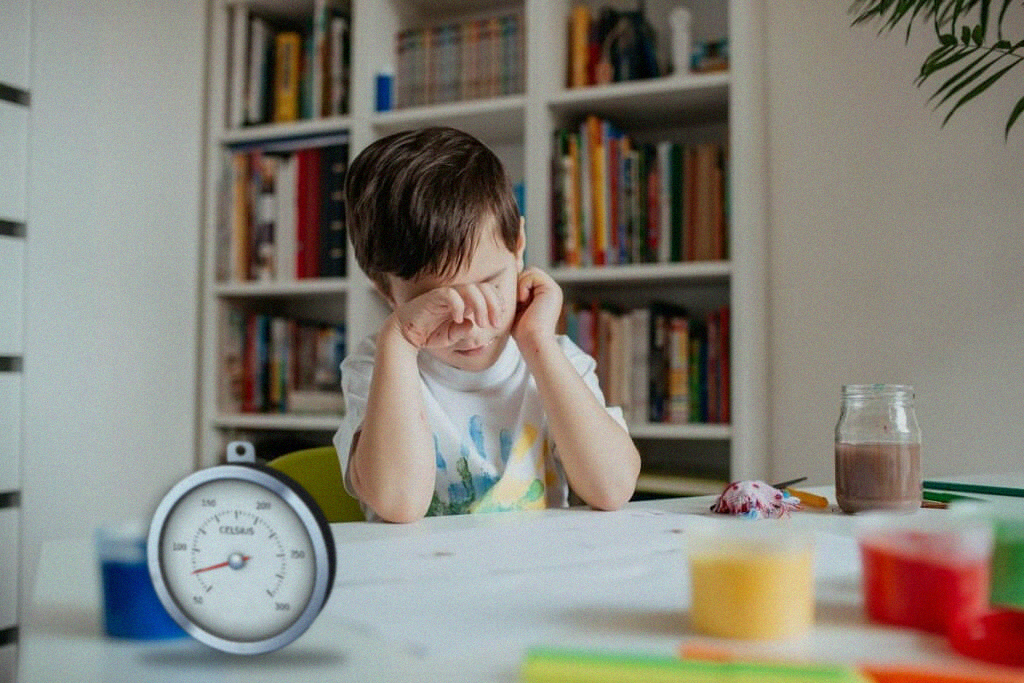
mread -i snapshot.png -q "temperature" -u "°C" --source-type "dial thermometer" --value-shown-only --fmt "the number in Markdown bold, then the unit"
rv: **75** °C
